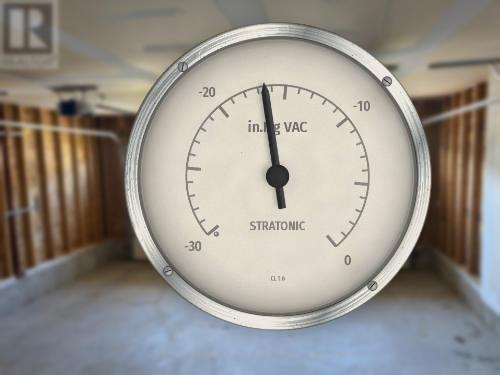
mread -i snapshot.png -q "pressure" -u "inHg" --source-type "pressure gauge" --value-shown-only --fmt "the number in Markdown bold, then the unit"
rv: **-16.5** inHg
